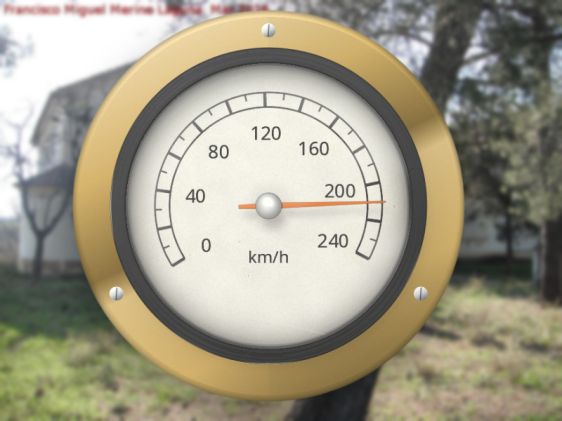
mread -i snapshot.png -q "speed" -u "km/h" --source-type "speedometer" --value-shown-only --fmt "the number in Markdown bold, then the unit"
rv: **210** km/h
